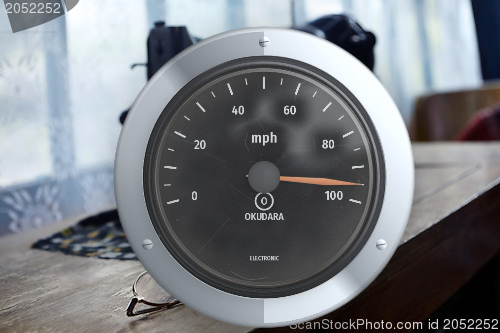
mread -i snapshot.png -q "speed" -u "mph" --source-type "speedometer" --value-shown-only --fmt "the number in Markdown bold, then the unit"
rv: **95** mph
